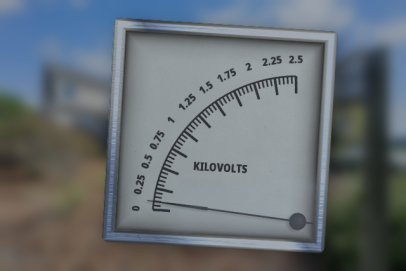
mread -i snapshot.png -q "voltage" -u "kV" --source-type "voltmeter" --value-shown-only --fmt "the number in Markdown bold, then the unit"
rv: **0.1** kV
